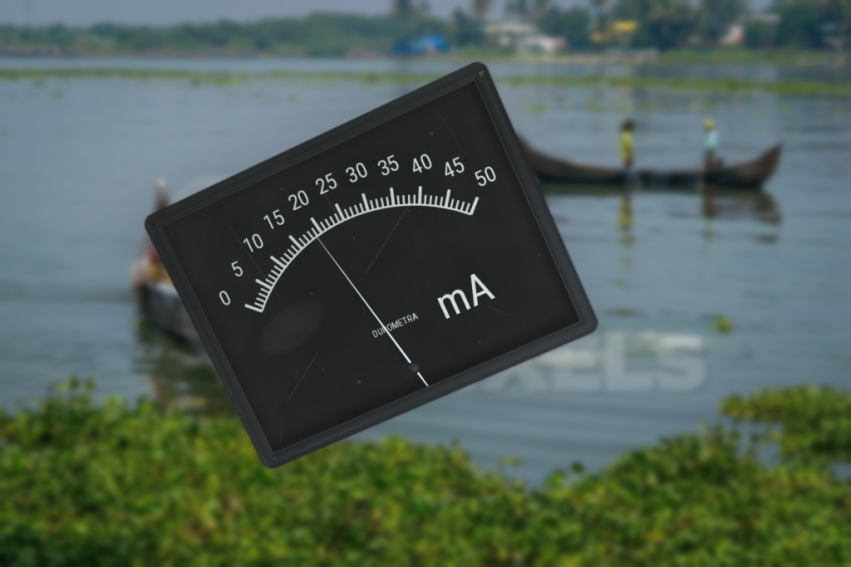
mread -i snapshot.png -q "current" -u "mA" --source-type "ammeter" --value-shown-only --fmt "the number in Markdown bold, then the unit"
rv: **19** mA
